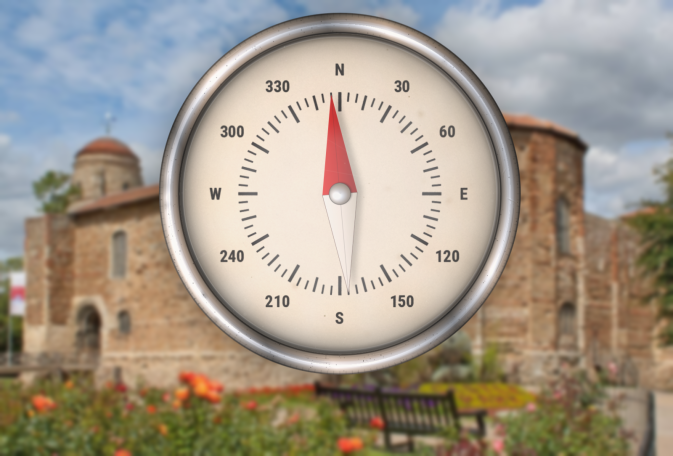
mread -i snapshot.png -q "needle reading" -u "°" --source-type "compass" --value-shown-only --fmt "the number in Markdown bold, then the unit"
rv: **355** °
